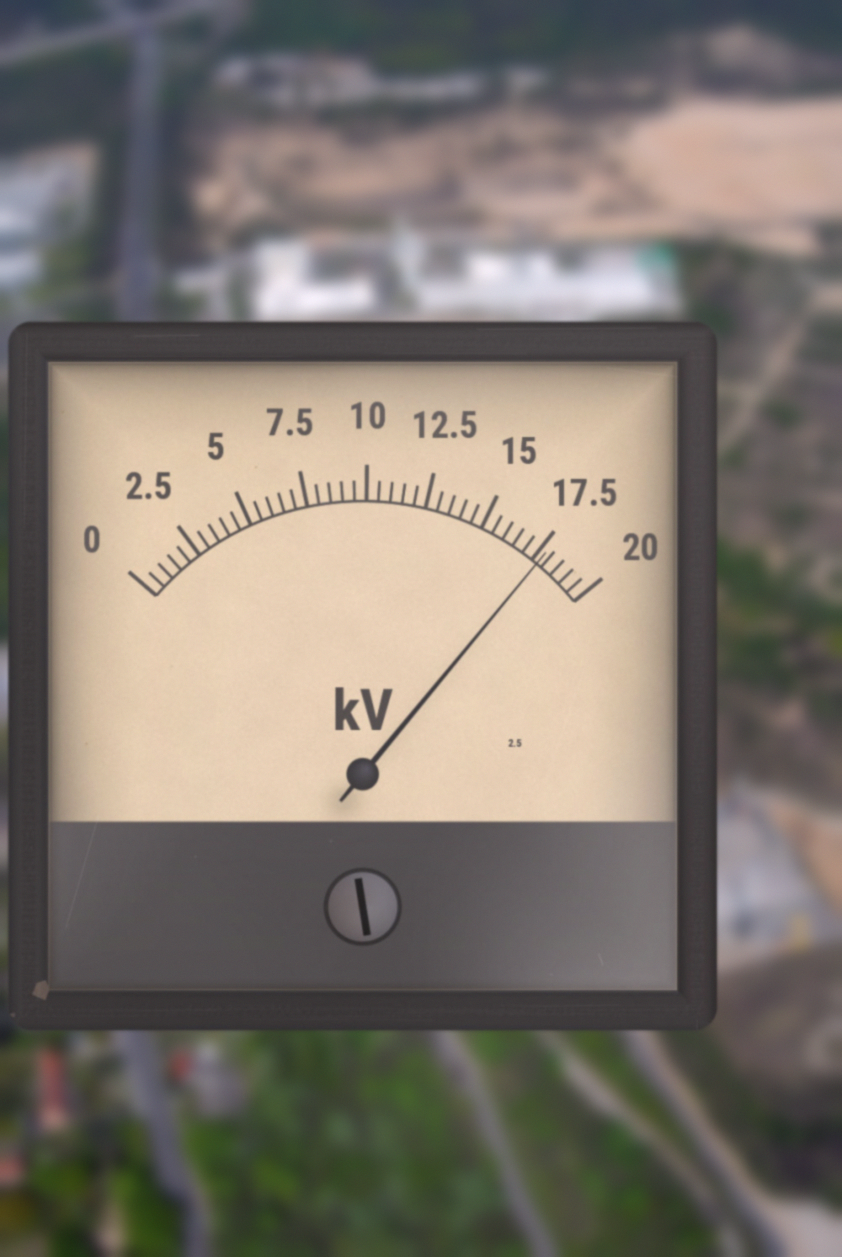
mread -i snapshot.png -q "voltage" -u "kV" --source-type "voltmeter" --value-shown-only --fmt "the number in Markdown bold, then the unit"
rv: **17.75** kV
